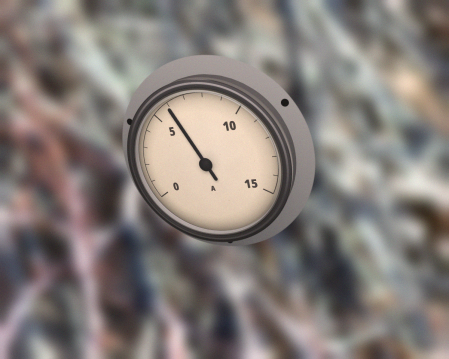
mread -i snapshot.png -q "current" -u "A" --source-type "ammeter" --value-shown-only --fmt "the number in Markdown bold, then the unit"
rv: **6** A
